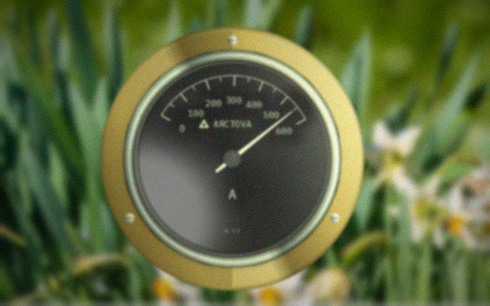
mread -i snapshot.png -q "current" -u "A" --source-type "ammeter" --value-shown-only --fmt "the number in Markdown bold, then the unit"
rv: **550** A
